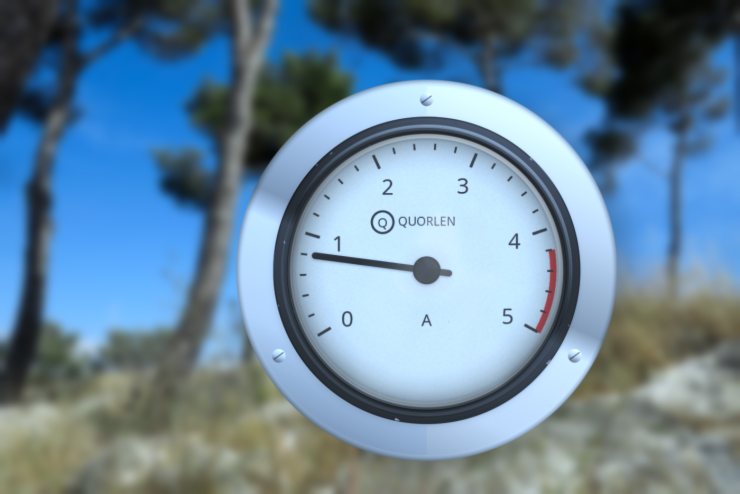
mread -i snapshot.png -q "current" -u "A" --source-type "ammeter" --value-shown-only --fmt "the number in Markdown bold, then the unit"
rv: **0.8** A
